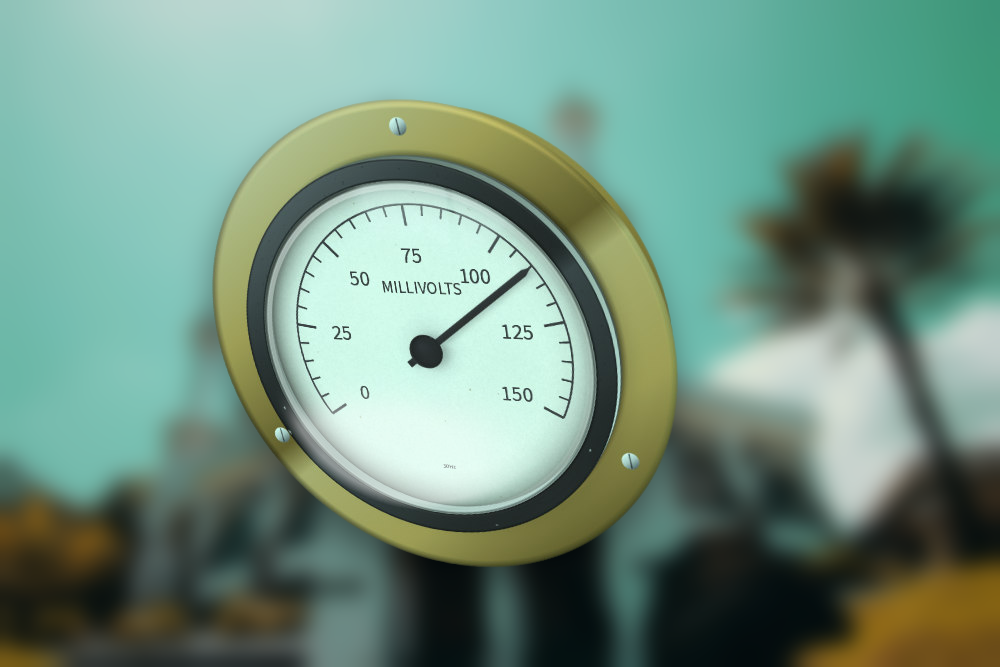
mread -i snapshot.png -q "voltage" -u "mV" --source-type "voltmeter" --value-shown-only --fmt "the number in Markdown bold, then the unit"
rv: **110** mV
